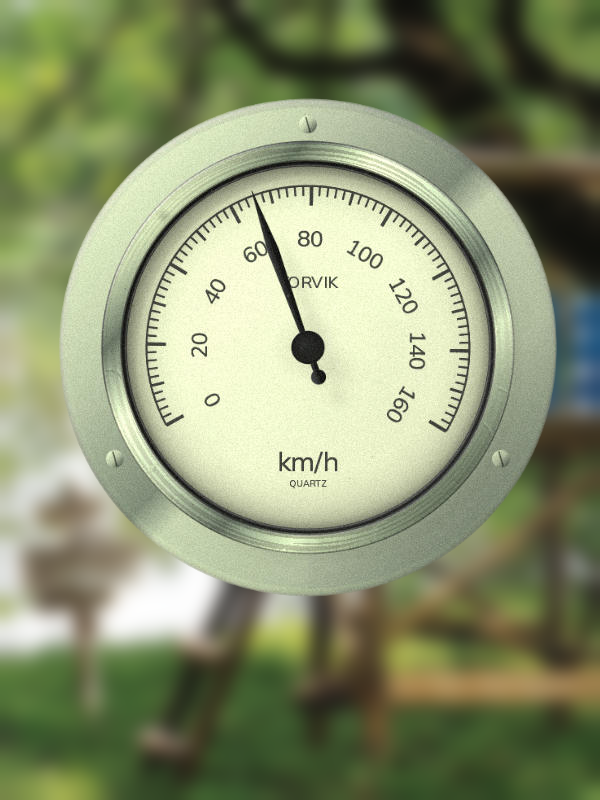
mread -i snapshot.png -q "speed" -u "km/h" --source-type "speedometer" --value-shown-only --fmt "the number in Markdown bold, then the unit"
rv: **66** km/h
